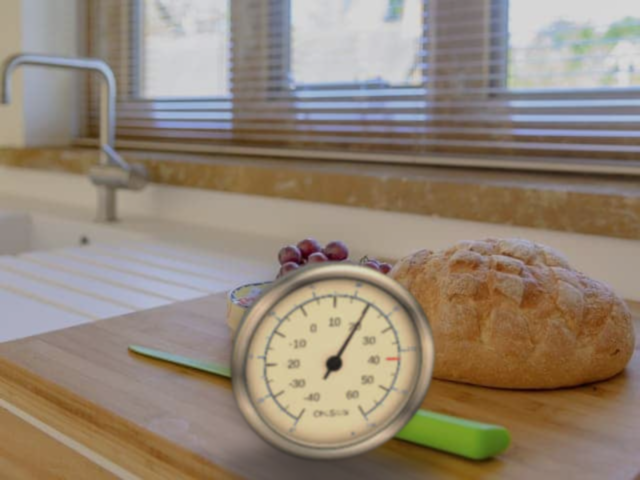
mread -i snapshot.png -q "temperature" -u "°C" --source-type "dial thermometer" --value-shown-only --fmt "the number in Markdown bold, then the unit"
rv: **20** °C
